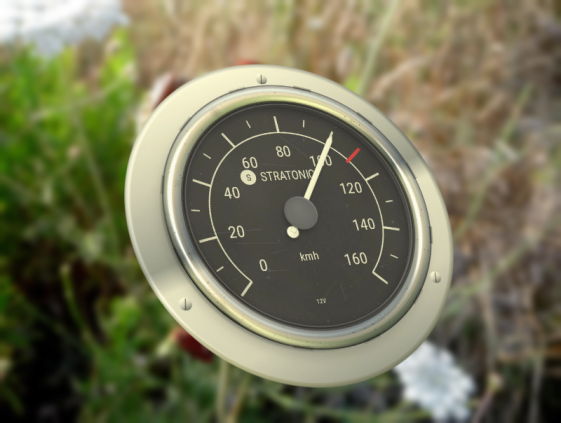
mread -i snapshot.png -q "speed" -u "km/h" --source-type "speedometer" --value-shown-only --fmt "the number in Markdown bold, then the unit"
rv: **100** km/h
